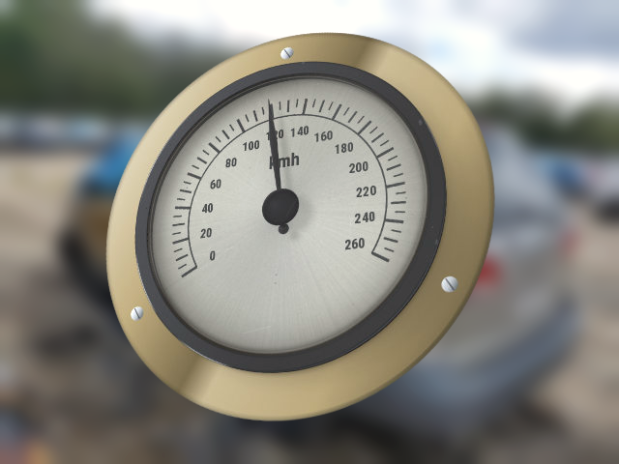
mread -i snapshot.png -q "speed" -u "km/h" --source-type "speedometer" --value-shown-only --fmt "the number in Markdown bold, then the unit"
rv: **120** km/h
